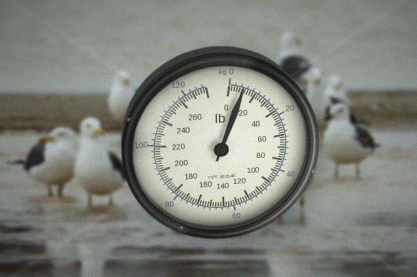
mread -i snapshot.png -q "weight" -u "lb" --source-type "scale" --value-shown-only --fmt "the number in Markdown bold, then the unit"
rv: **10** lb
